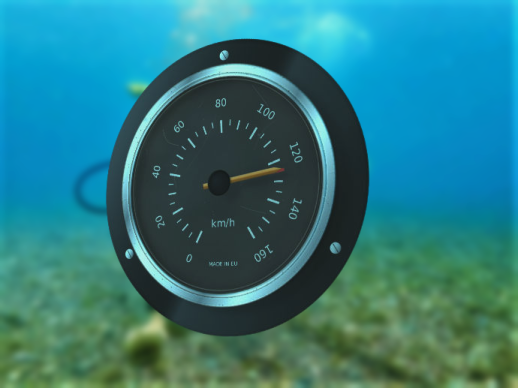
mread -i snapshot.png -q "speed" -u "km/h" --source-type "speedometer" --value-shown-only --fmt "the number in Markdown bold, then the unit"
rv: **125** km/h
